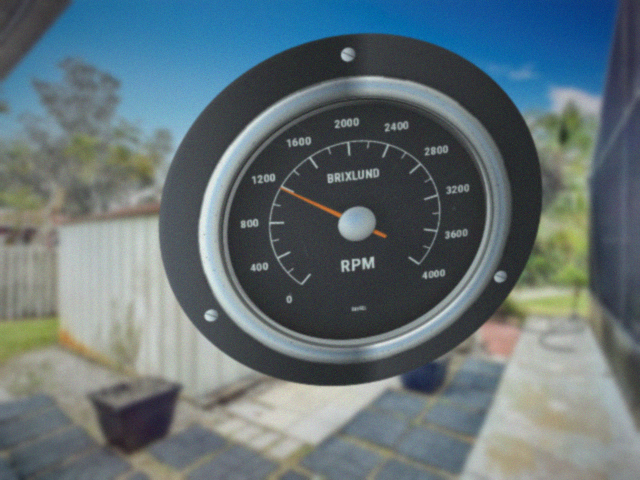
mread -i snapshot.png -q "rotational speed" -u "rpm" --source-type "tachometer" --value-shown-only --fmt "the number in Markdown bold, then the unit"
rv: **1200** rpm
